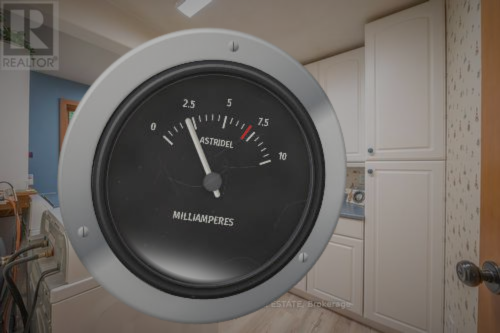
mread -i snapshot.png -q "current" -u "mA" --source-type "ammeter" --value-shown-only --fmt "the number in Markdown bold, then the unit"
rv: **2** mA
